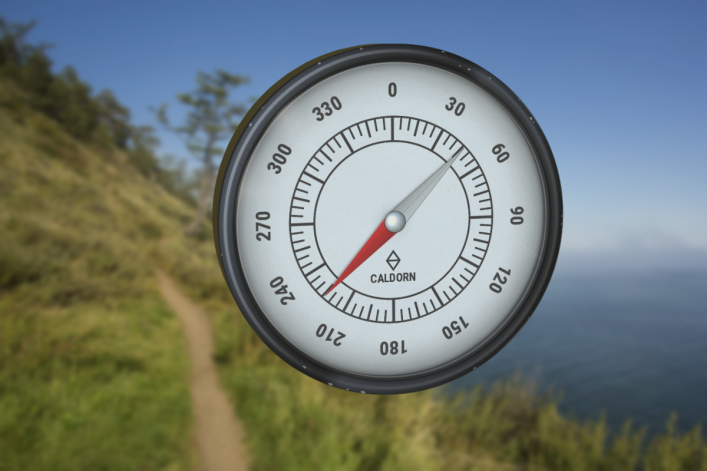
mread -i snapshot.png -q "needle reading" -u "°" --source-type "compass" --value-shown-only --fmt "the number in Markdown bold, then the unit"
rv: **225** °
